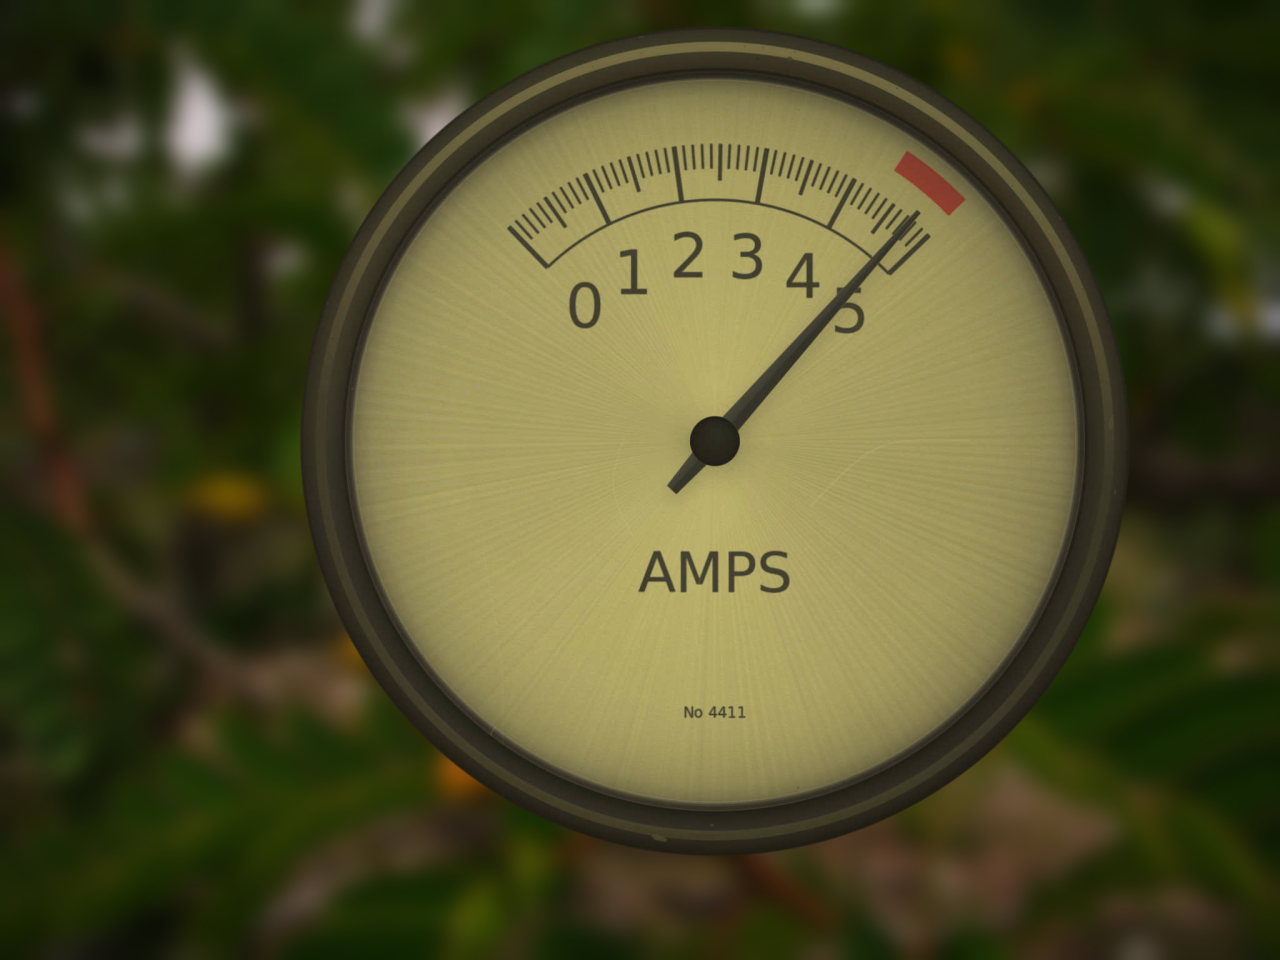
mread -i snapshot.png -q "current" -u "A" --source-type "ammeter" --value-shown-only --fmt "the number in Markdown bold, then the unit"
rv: **4.75** A
